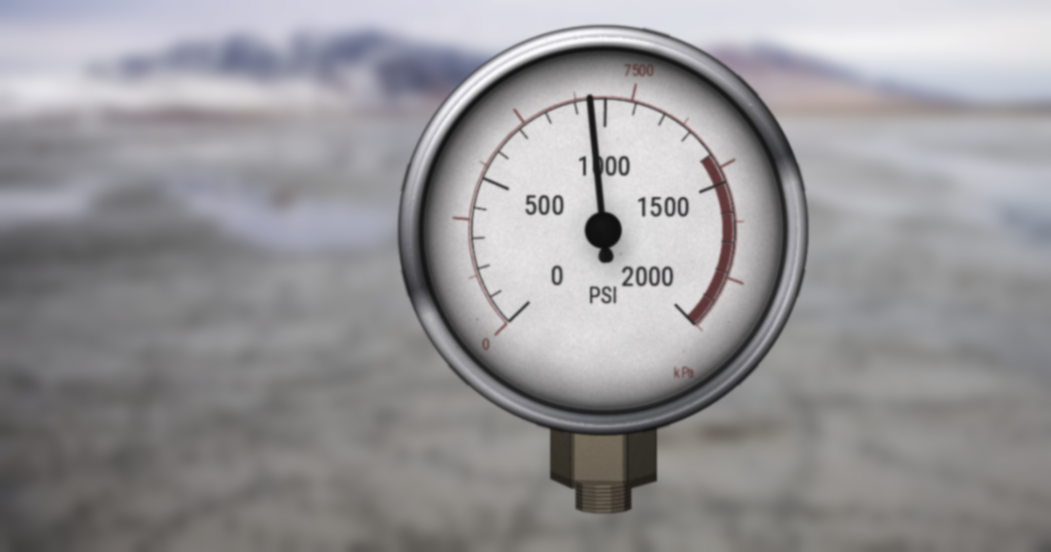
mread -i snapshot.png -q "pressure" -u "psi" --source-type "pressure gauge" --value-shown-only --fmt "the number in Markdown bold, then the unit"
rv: **950** psi
